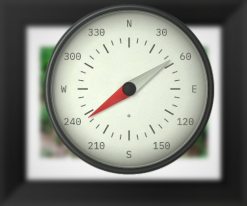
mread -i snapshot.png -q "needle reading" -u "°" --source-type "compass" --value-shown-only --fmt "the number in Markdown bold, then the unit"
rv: **235** °
